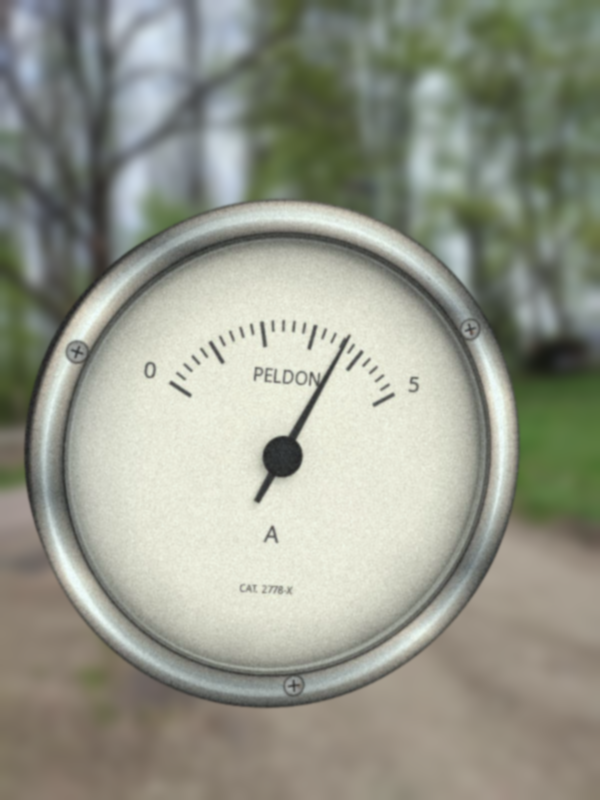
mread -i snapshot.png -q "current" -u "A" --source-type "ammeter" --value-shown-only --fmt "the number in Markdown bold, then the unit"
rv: **3.6** A
